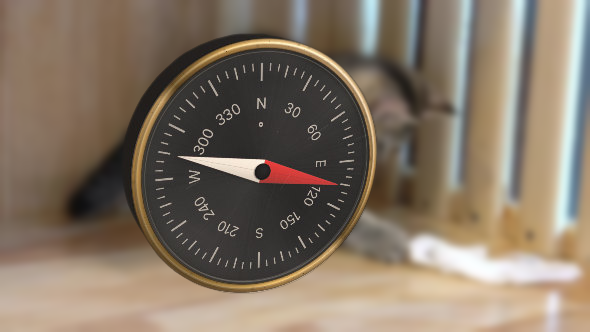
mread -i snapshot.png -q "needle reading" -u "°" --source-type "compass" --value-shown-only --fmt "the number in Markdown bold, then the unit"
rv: **105** °
